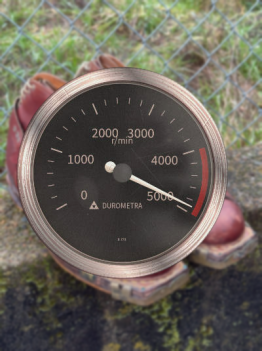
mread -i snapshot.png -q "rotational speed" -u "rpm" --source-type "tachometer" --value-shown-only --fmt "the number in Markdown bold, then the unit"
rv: **4900** rpm
